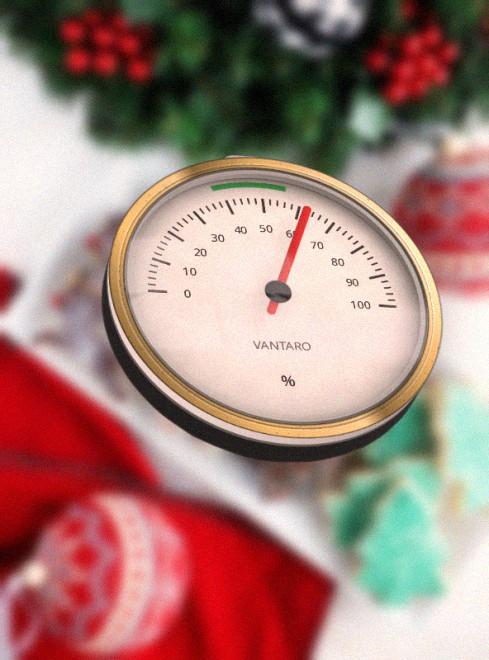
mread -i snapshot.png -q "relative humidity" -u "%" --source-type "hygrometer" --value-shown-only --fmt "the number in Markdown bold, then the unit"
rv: **62** %
